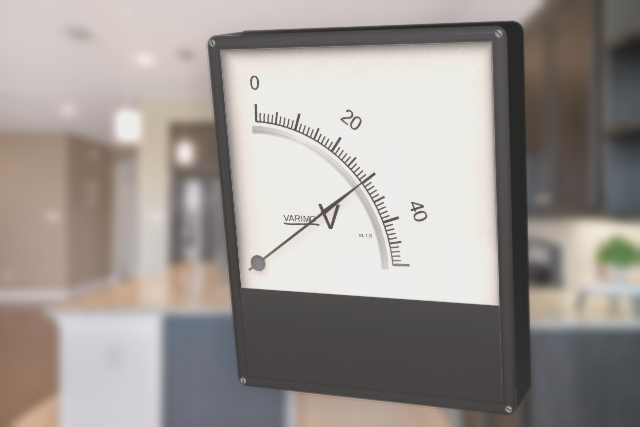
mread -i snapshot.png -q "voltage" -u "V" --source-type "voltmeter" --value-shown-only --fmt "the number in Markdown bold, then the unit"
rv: **30** V
